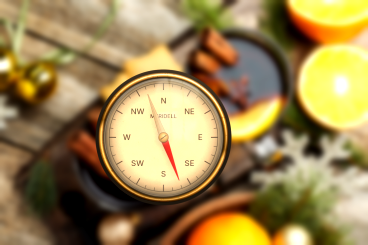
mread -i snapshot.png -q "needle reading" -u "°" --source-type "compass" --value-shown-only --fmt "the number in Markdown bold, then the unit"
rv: **160** °
